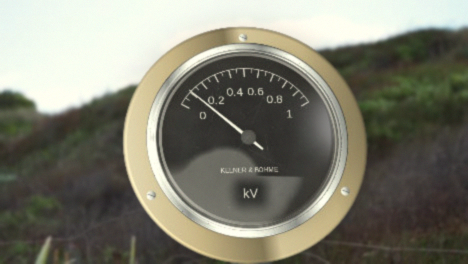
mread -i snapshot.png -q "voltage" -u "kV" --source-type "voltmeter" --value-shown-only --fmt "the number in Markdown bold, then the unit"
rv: **0.1** kV
